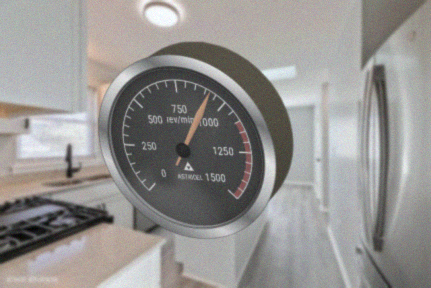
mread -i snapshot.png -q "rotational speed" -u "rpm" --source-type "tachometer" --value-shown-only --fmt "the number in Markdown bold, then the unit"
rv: **925** rpm
